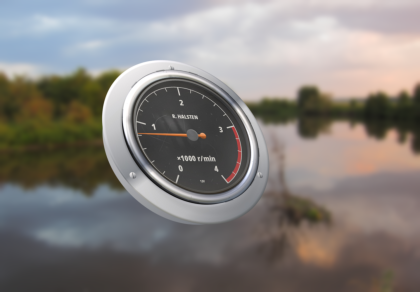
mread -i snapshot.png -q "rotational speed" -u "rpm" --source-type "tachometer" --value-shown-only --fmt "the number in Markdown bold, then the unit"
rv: **800** rpm
